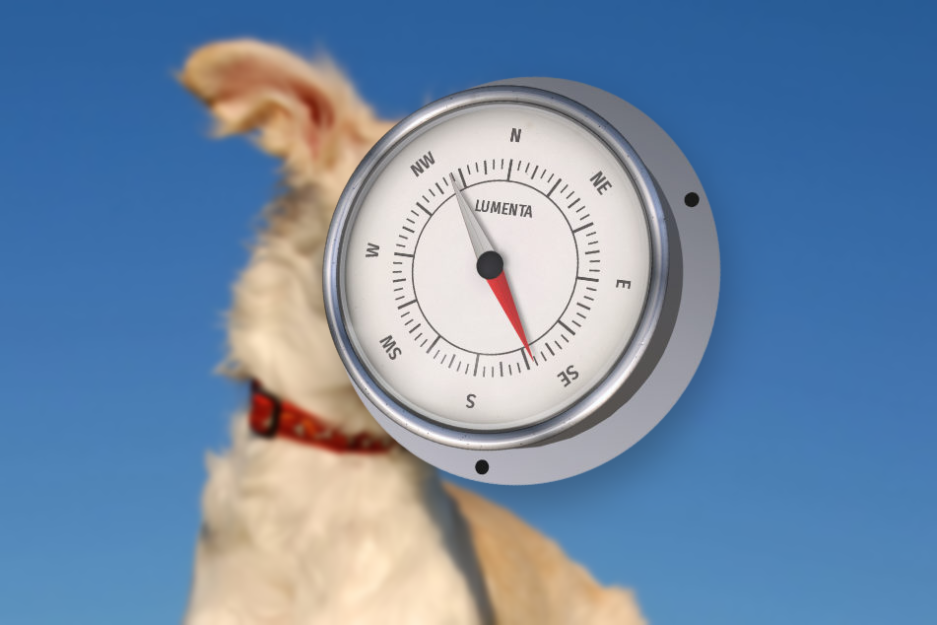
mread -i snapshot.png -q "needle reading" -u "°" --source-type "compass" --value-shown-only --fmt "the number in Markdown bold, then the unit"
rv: **145** °
